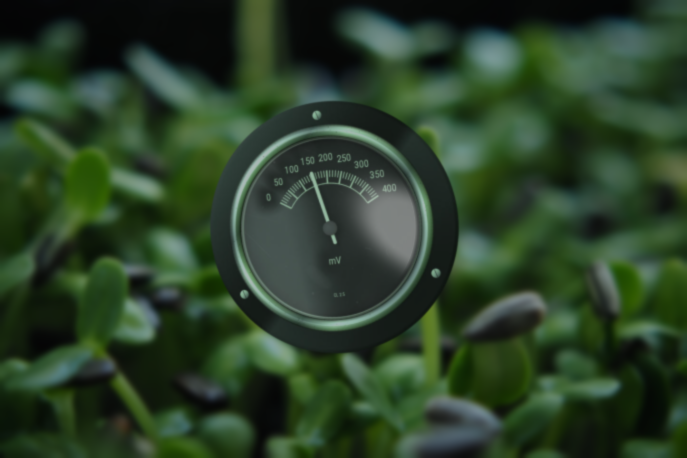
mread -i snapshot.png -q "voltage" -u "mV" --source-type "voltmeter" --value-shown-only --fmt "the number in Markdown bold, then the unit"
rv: **150** mV
